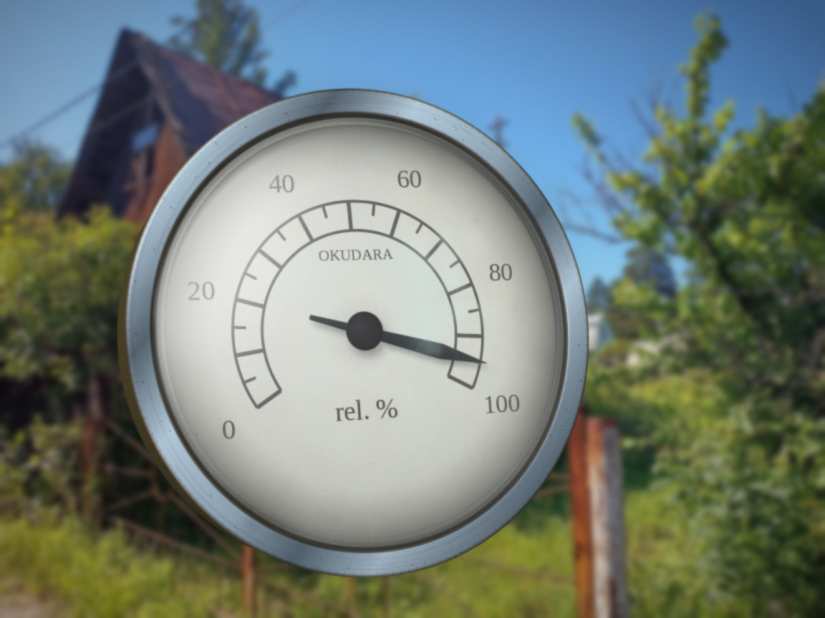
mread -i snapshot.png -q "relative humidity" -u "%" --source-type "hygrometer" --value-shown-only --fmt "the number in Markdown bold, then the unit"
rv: **95** %
